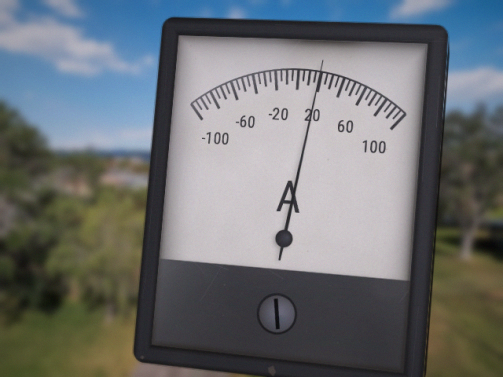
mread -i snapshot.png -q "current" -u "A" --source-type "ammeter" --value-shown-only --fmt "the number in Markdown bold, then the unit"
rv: **20** A
